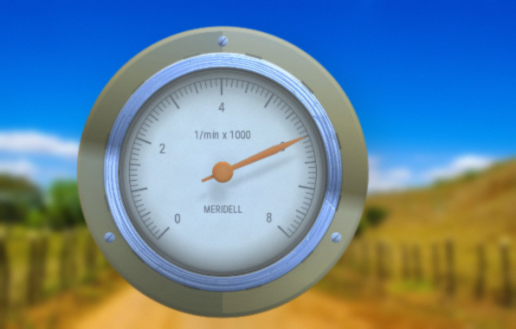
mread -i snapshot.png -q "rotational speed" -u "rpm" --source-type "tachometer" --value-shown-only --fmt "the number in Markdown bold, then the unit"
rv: **6000** rpm
